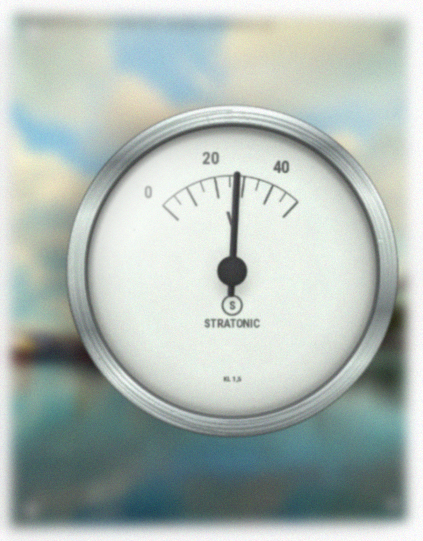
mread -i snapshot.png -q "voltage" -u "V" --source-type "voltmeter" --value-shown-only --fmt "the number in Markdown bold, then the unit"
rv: **27.5** V
